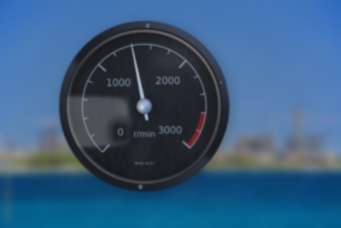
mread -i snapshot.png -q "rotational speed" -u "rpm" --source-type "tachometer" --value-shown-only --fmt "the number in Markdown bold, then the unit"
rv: **1400** rpm
